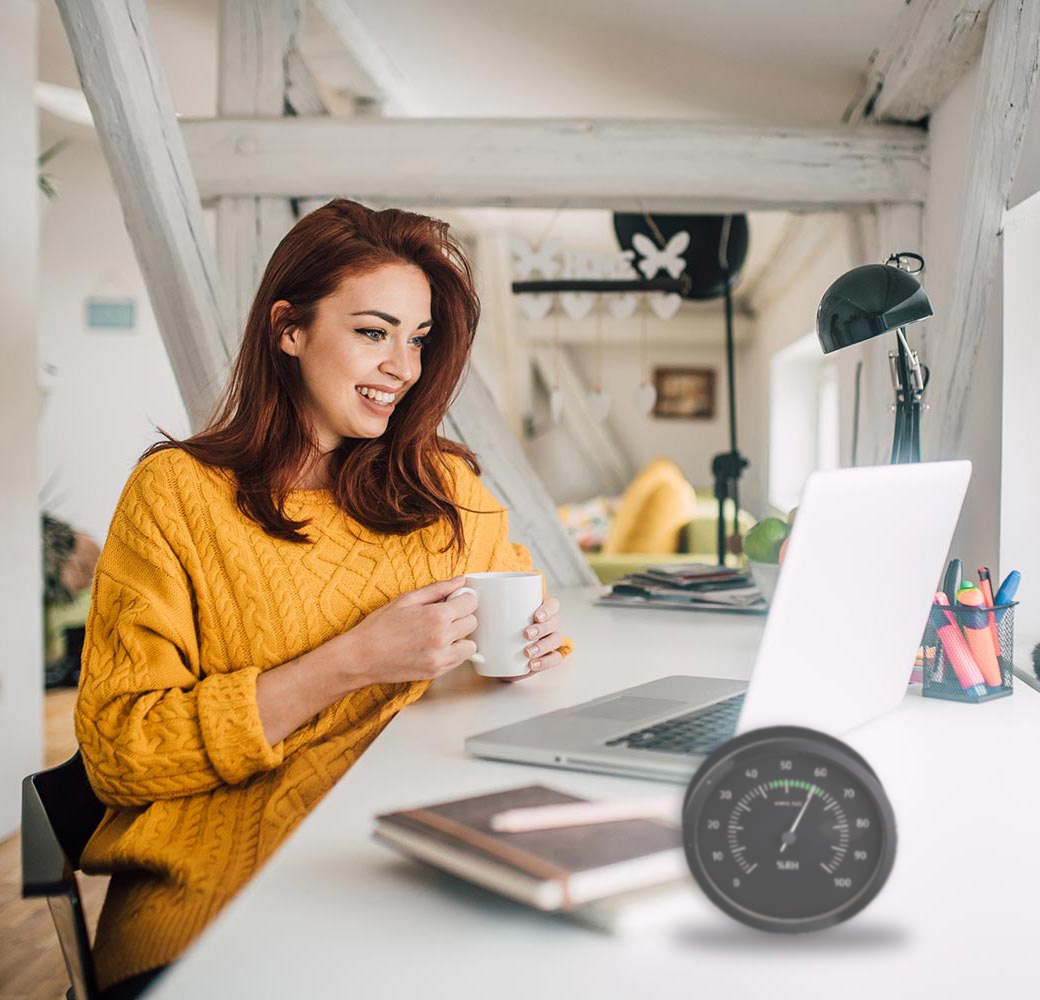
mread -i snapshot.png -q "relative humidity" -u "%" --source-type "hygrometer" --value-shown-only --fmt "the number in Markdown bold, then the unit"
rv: **60** %
